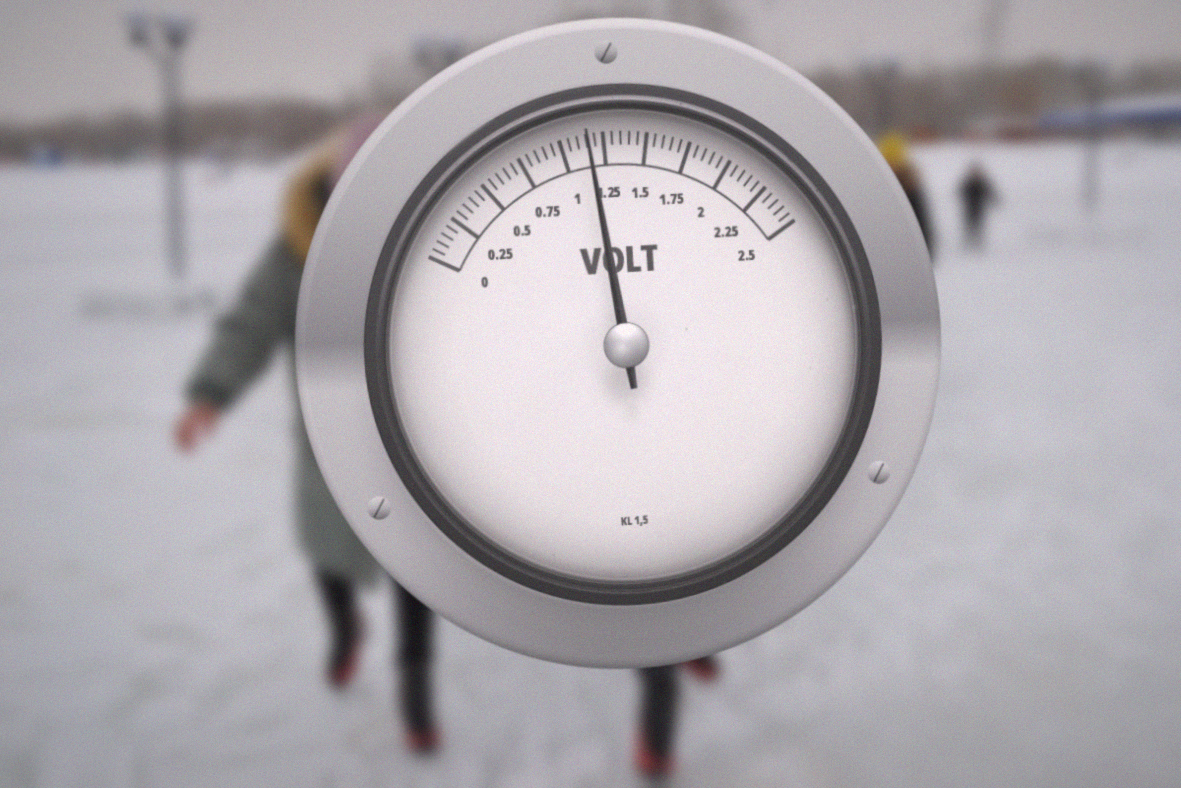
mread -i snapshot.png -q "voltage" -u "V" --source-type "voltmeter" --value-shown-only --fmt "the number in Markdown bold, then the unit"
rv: **1.15** V
